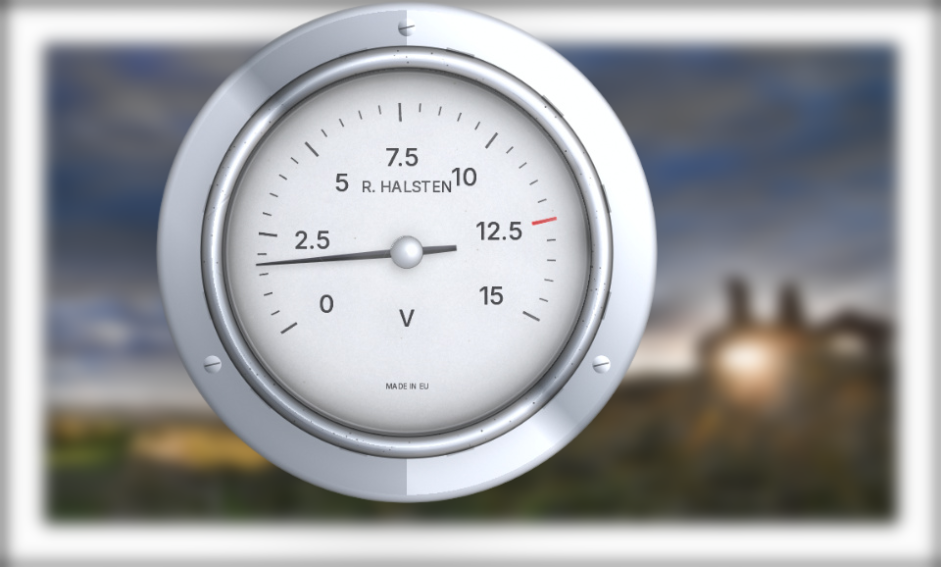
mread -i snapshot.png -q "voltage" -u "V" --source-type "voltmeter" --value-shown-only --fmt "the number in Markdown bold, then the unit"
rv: **1.75** V
